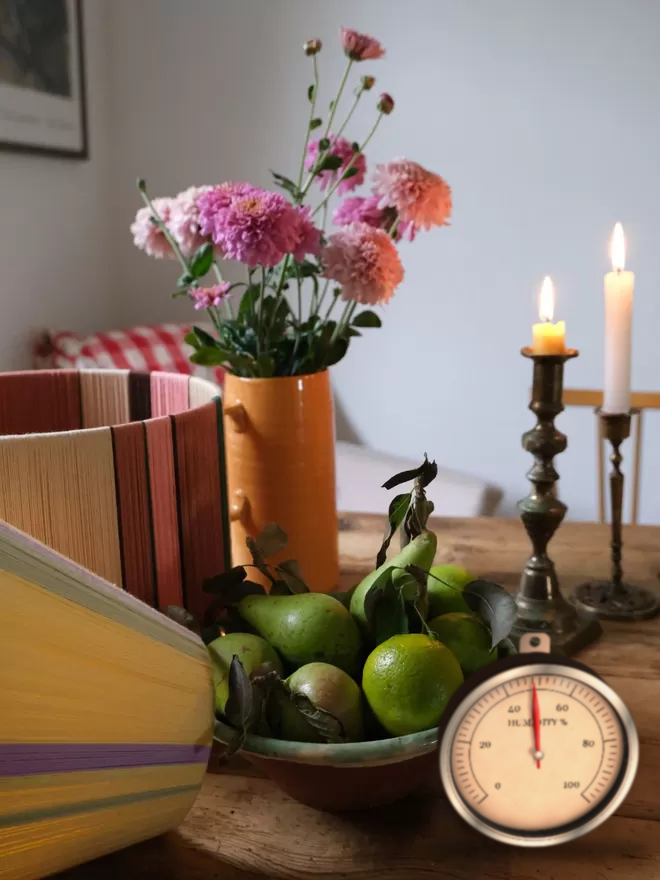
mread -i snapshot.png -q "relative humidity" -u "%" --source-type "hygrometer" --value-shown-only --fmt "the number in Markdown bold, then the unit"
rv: **48** %
